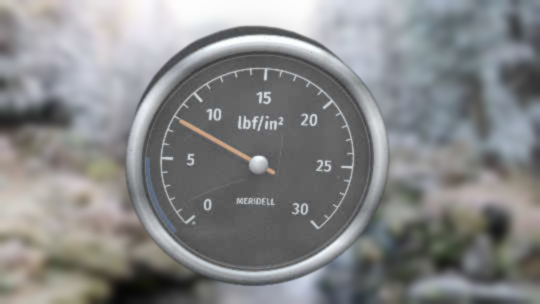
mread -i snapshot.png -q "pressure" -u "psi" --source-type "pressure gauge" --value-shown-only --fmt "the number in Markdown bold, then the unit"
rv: **8** psi
